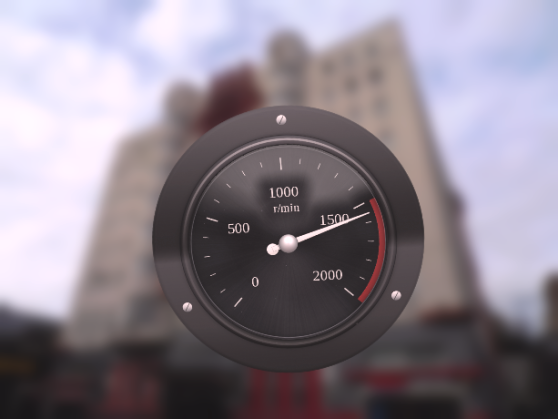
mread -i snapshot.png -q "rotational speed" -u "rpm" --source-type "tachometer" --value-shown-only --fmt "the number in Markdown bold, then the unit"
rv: **1550** rpm
